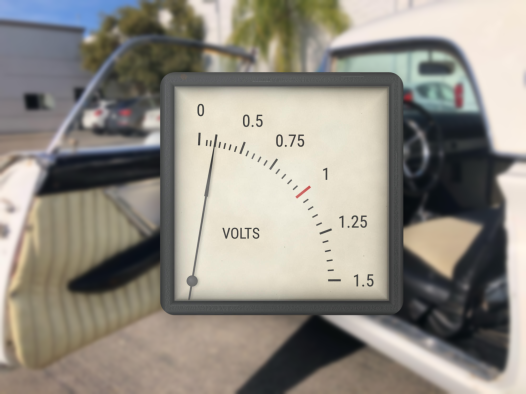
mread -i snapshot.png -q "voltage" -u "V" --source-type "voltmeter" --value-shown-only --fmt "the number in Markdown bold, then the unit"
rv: **0.25** V
